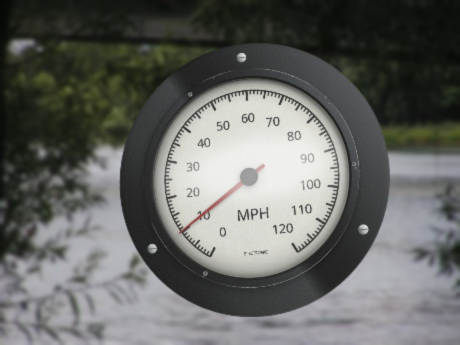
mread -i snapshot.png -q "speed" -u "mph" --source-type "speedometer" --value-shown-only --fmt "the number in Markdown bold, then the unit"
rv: **10** mph
